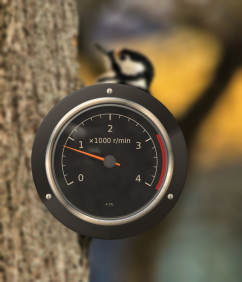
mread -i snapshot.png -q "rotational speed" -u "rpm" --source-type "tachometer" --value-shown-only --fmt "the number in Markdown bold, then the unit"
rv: **800** rpm
